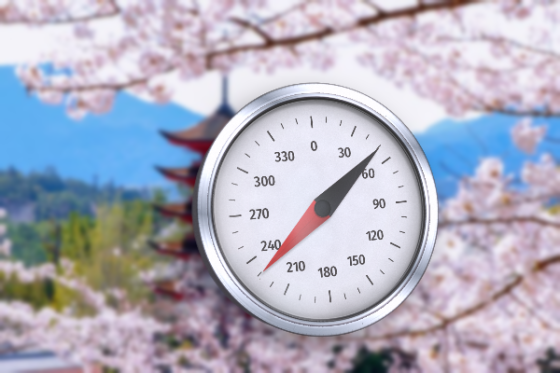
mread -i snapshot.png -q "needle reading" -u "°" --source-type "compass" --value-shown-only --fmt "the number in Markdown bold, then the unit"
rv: **230** °
